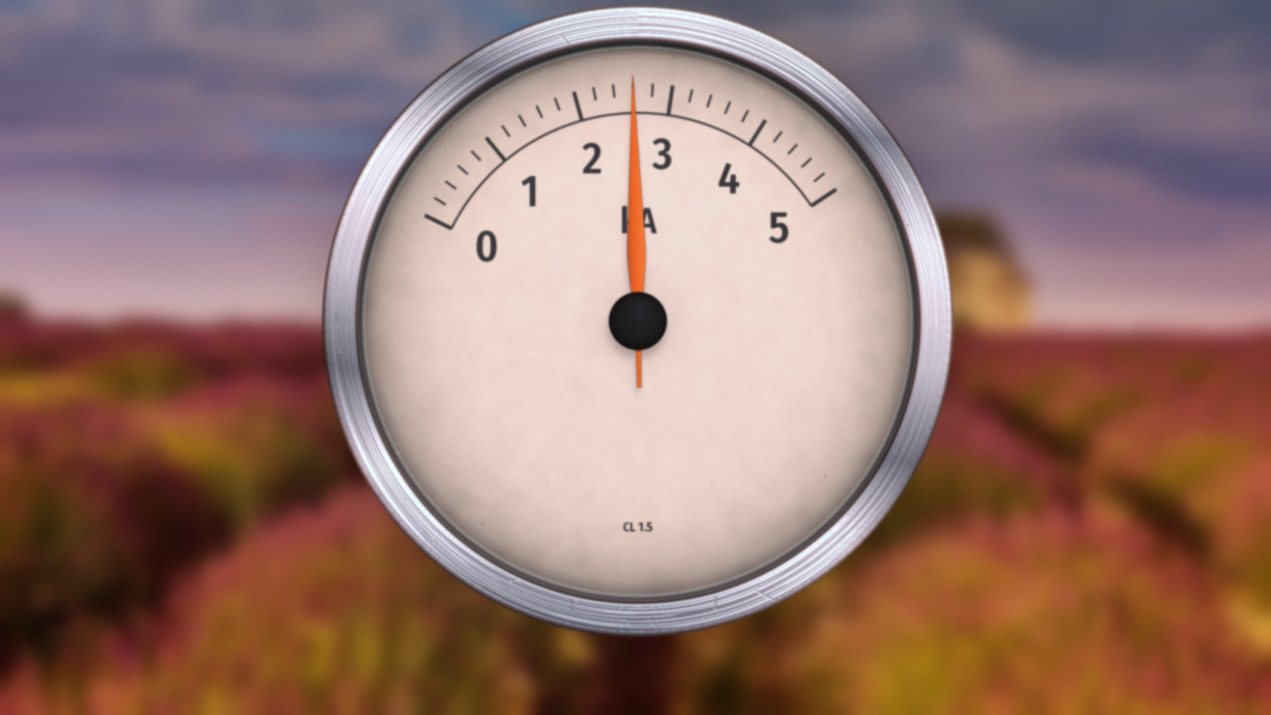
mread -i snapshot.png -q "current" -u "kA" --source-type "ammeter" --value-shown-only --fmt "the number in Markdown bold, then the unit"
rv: **2.6** kA
